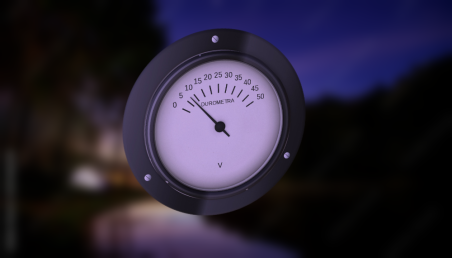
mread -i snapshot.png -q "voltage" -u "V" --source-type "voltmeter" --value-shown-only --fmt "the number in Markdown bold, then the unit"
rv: **7.5** V
